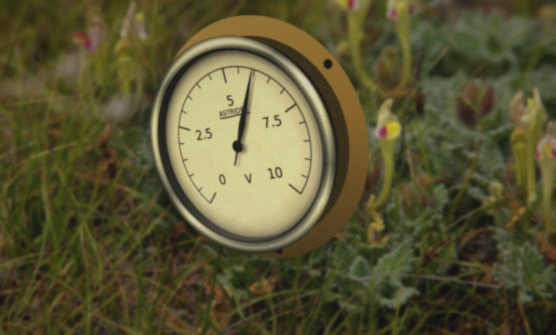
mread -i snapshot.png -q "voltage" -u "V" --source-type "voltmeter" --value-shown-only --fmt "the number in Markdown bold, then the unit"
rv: **6** V
